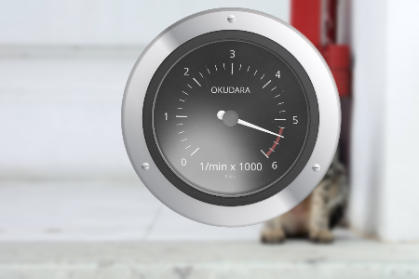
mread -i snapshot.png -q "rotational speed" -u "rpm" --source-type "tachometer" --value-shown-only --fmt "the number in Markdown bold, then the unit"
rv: **5400** rpm
